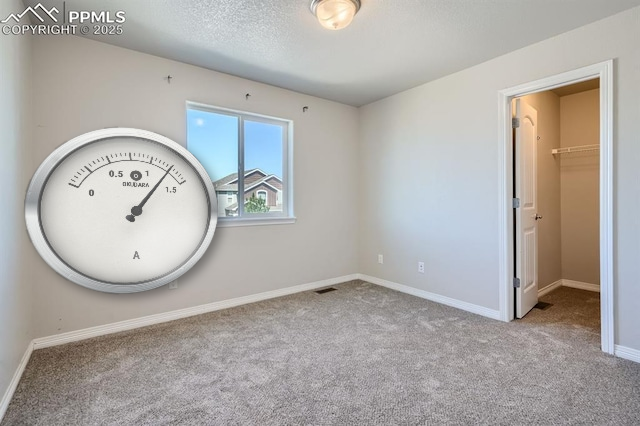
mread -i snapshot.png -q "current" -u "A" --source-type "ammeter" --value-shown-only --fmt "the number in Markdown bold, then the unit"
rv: **1.25** A
